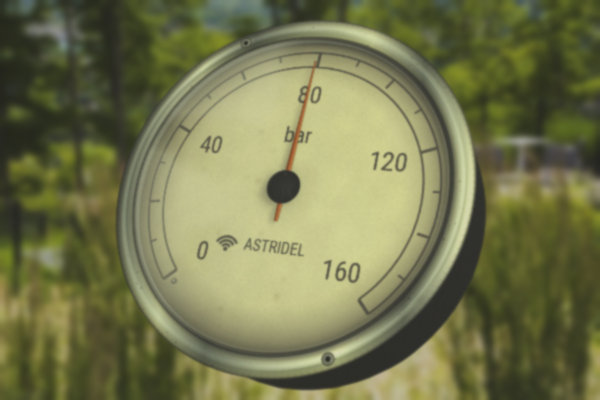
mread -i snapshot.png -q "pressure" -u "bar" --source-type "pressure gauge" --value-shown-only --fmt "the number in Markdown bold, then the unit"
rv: **80** bar
